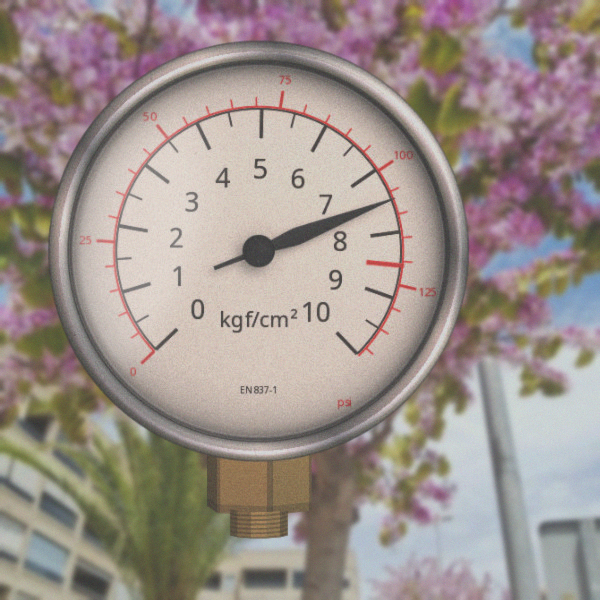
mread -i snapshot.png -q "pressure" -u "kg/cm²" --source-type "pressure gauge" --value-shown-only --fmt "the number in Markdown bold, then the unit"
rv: **7.5** kg/cm²
